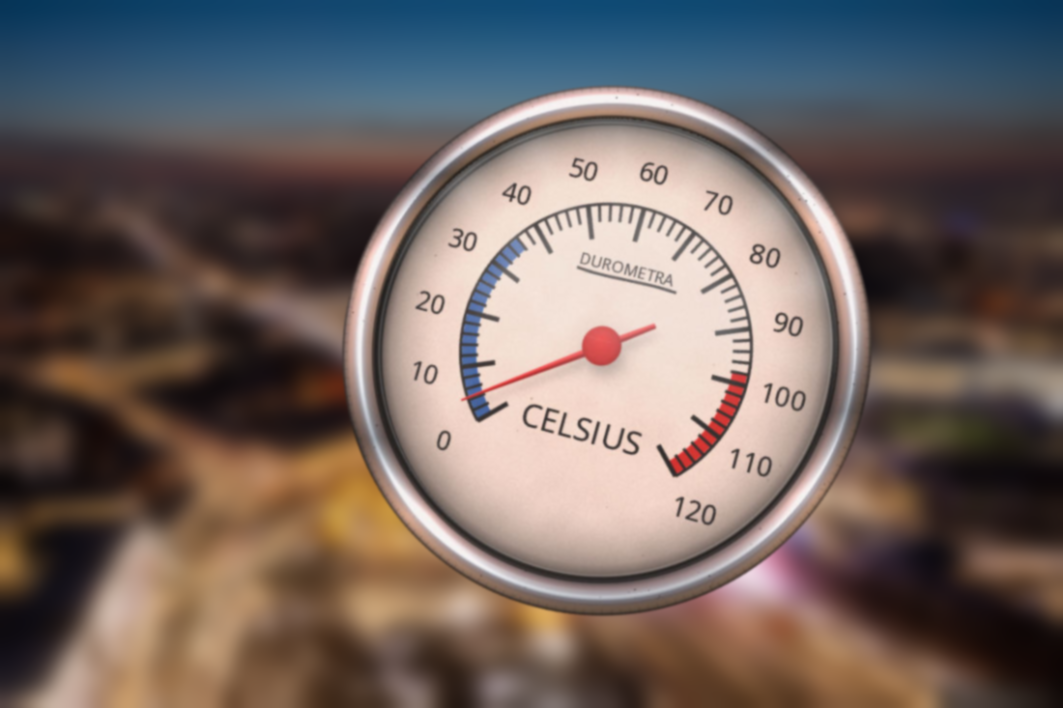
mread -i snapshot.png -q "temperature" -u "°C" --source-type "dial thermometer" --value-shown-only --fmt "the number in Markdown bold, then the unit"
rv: **4** °C
